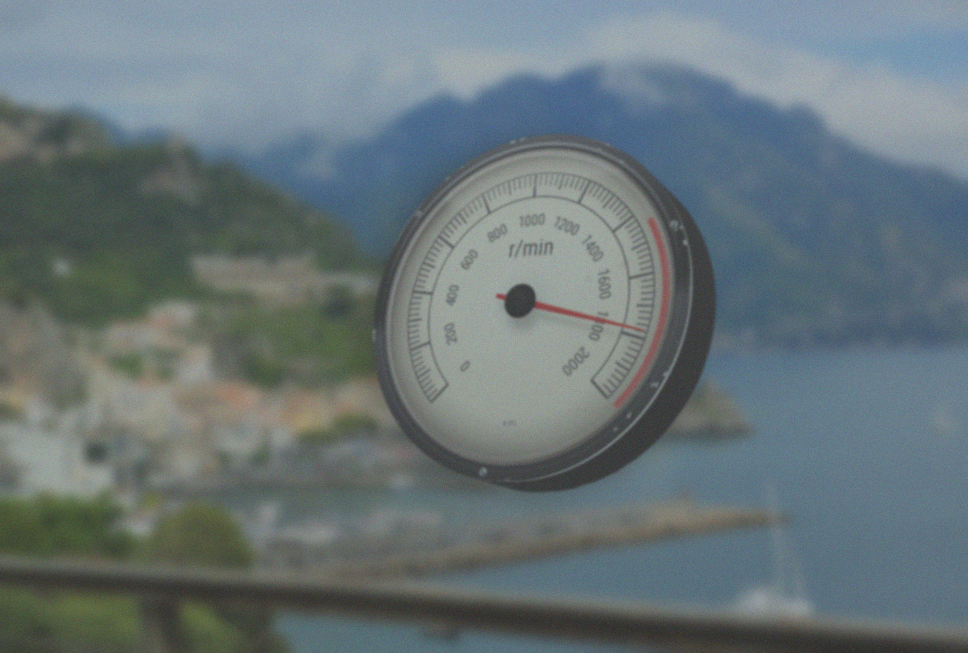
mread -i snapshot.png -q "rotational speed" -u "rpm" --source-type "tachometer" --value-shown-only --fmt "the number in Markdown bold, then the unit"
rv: **1780** rpm
